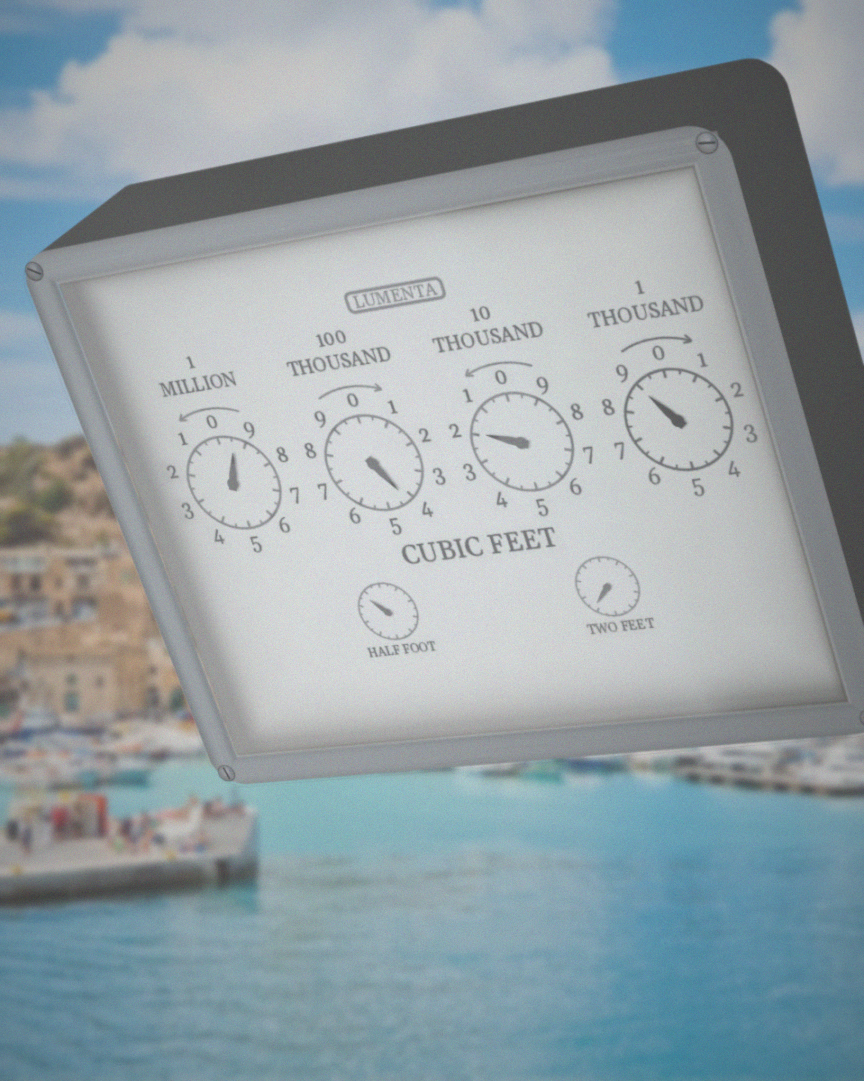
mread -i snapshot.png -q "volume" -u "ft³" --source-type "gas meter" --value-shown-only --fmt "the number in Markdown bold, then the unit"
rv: **941900** ft³
